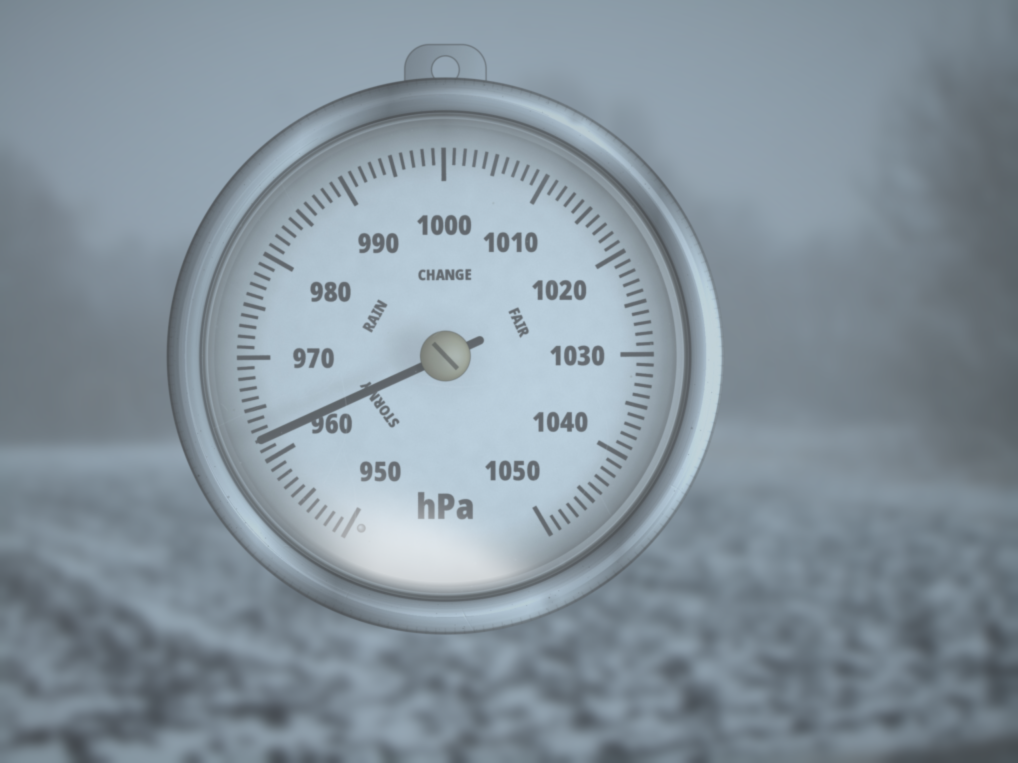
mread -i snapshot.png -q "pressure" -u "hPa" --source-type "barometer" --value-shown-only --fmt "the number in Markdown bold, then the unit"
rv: **962** hPa
